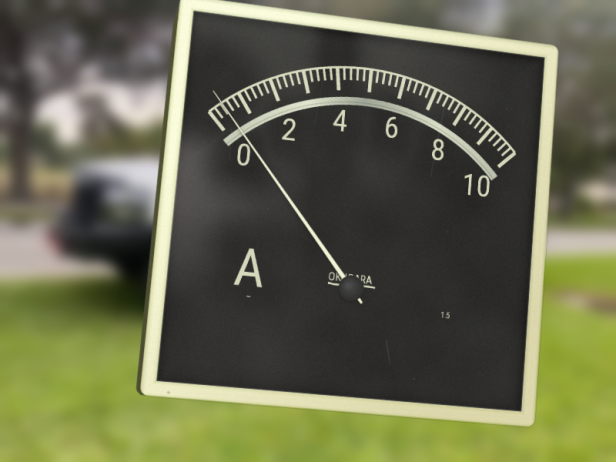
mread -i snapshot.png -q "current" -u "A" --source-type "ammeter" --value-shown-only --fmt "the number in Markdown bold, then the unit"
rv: **0.4** A
